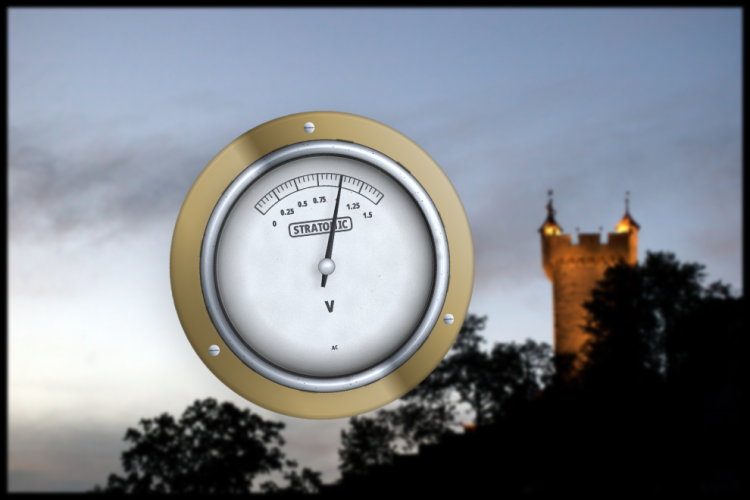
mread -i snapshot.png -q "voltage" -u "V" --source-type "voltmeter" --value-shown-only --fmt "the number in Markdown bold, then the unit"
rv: **1** V
